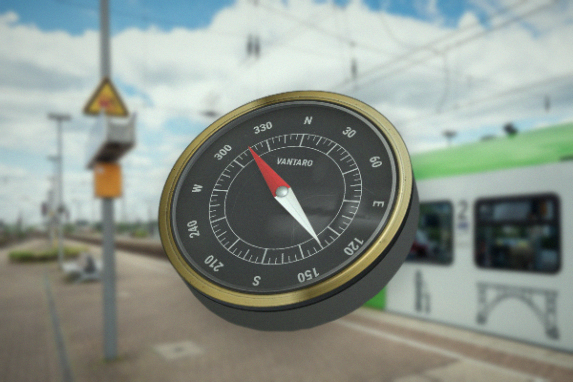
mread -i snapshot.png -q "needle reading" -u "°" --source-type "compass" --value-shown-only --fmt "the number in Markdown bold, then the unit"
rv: **315** °
